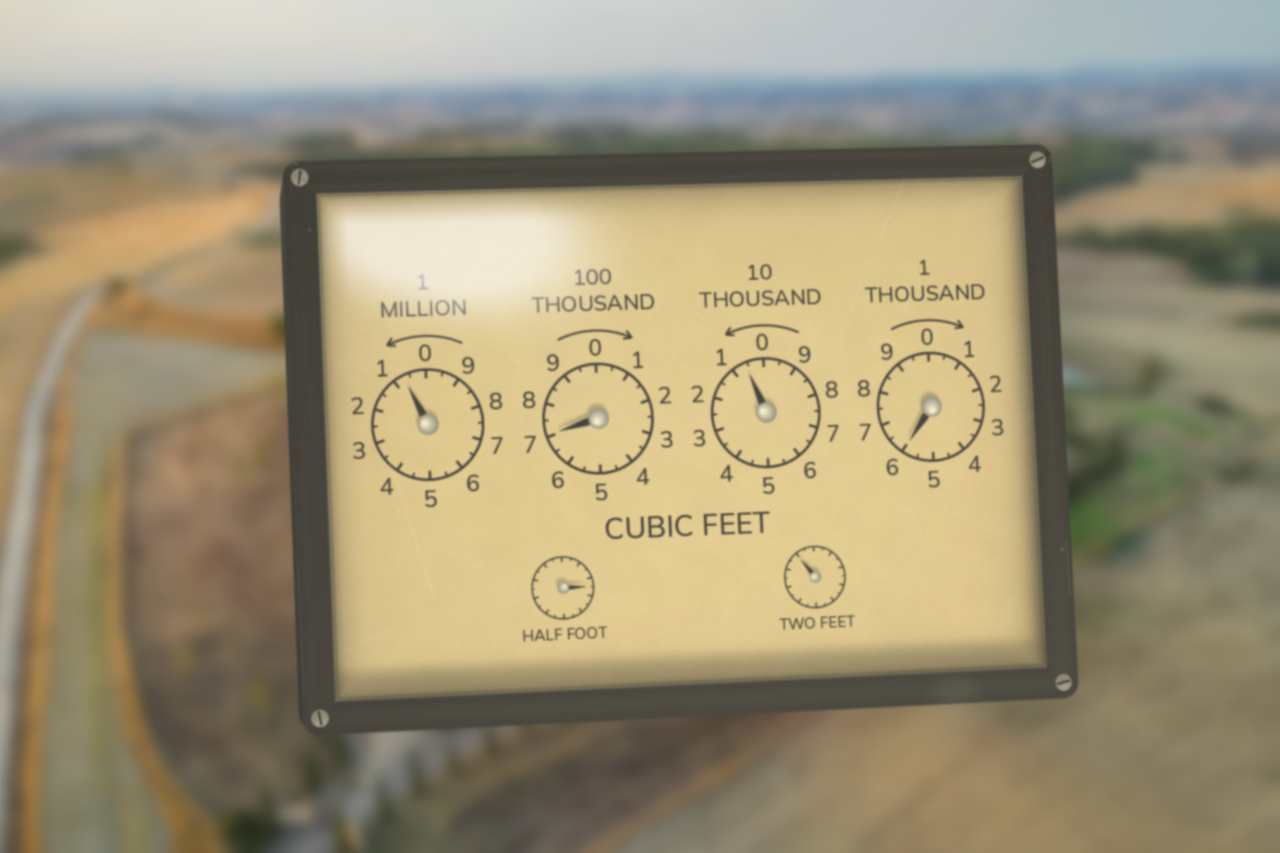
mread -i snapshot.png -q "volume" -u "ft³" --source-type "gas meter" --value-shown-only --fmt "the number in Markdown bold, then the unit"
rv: **70600** ft³
